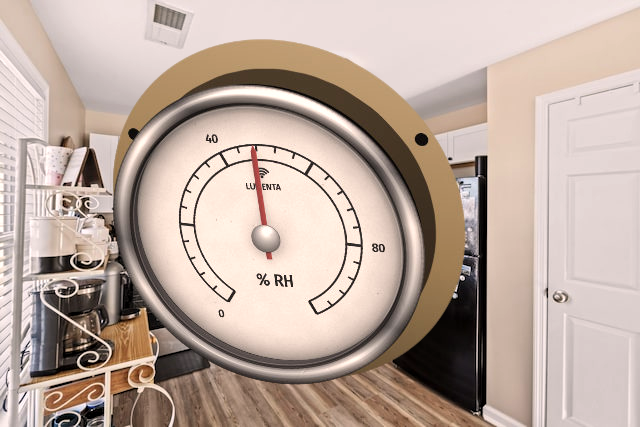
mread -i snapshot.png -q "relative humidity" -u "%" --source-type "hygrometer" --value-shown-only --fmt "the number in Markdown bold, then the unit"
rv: **48** %
